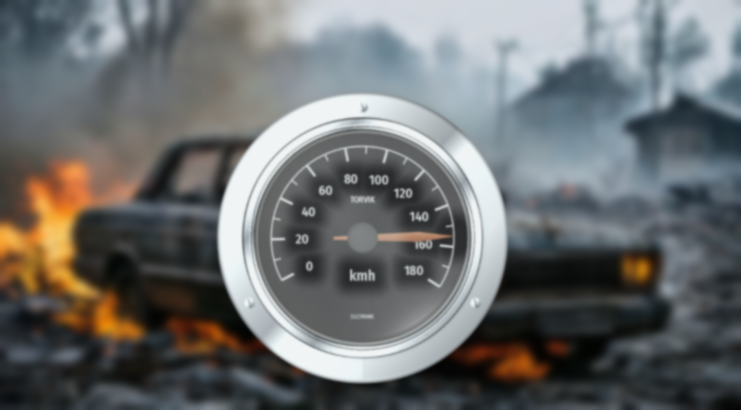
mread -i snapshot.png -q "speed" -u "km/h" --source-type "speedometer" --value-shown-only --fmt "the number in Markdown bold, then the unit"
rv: **155** km/h
